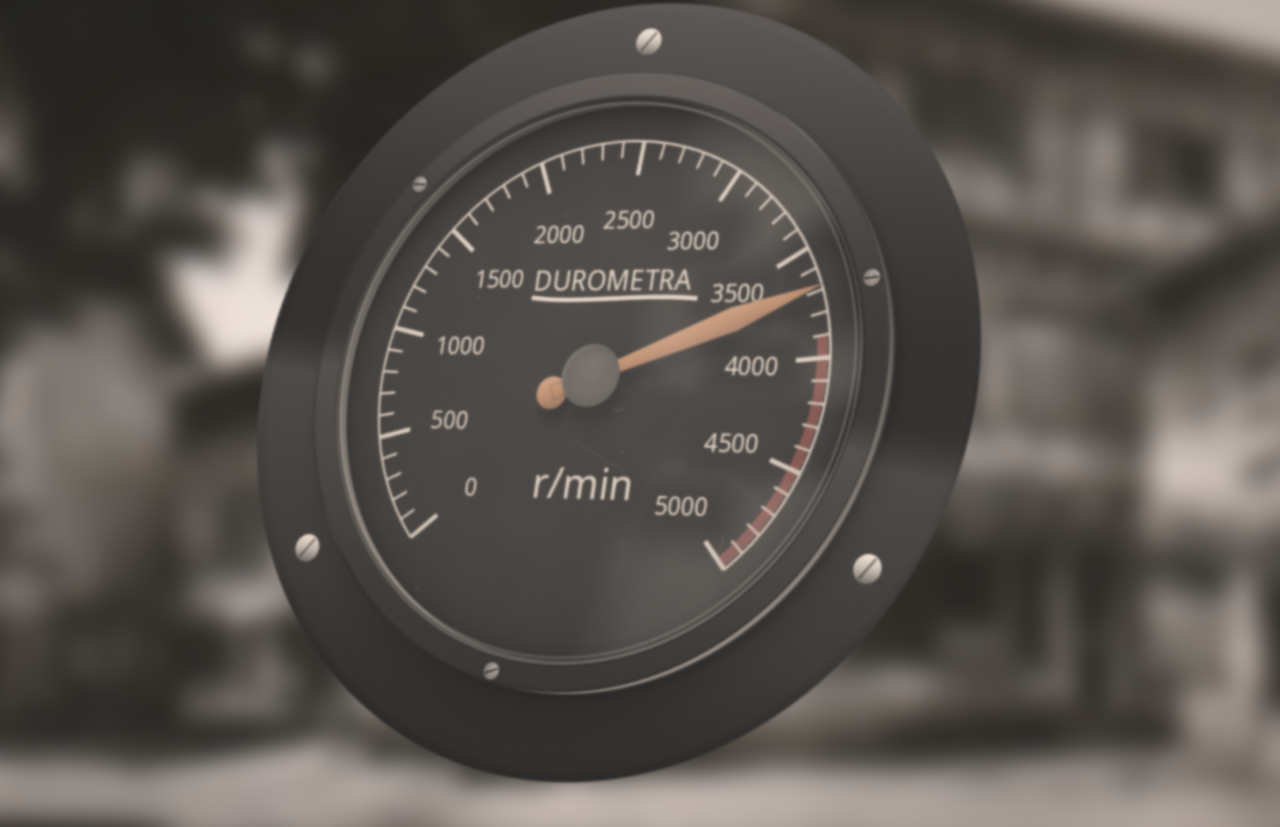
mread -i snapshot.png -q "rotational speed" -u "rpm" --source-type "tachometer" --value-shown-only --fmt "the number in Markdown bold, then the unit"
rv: **3700** rpm
